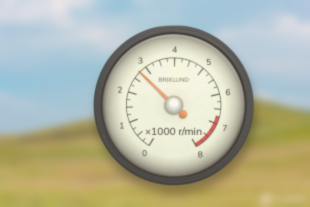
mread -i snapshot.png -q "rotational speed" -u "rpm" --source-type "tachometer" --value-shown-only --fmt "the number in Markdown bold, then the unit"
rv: **2750** rpm
